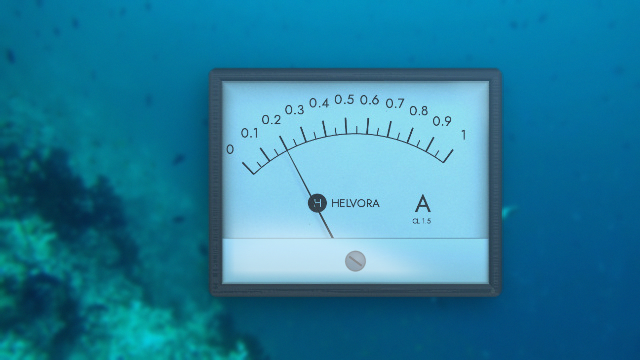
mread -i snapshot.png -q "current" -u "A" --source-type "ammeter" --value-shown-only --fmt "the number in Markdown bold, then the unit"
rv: **0.2** A
